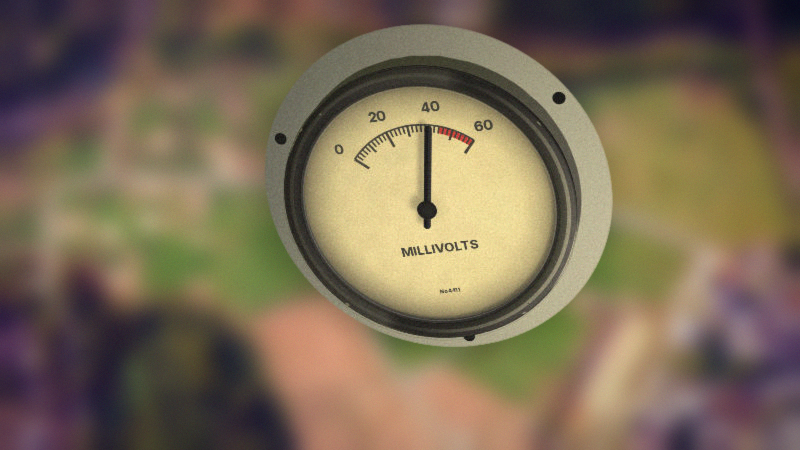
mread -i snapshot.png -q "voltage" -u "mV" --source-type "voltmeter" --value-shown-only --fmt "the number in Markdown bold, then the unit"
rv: **40** mV
